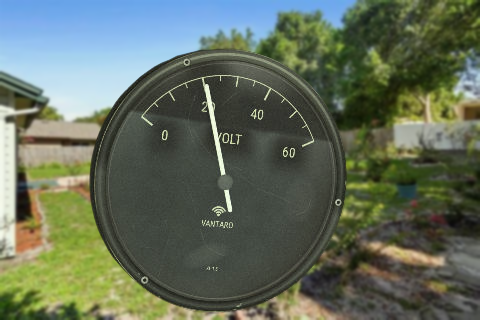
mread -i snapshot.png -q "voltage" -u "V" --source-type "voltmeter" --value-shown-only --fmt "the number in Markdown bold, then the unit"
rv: **20** V
